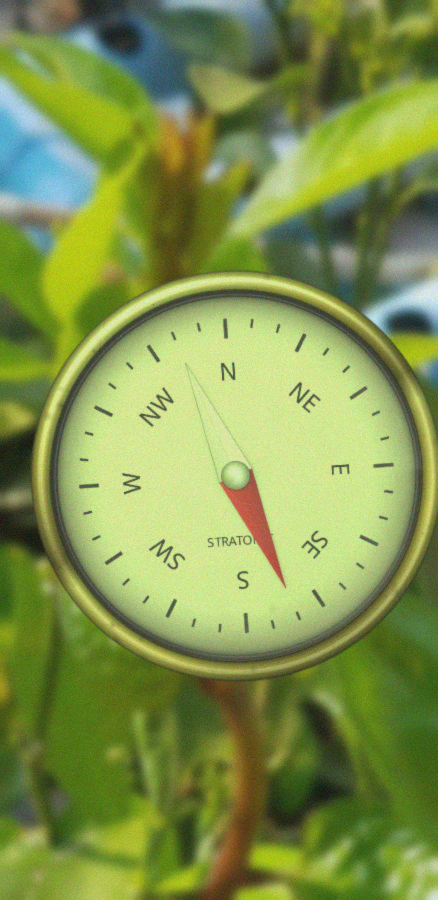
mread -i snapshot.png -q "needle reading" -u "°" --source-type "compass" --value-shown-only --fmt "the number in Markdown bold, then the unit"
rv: **160** °
